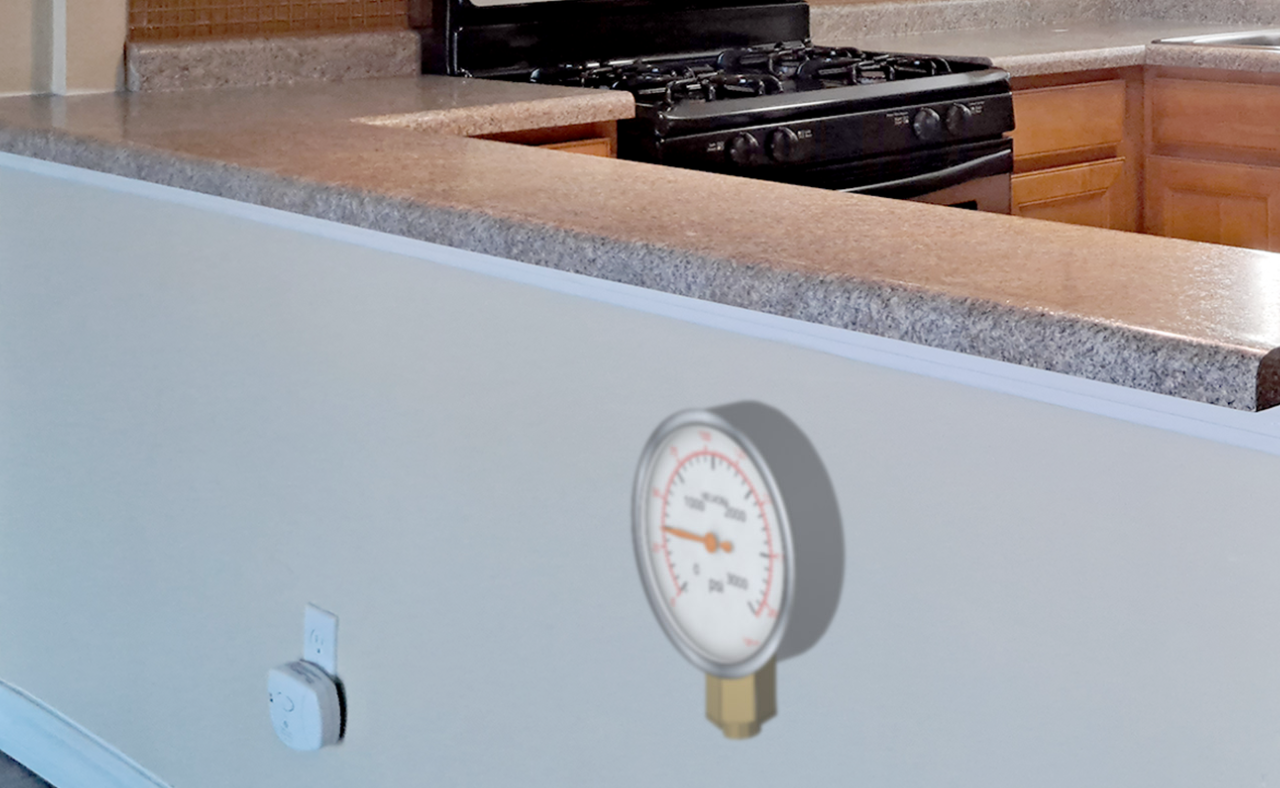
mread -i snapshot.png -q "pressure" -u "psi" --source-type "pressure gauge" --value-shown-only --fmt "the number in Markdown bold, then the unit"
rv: **500** psi
